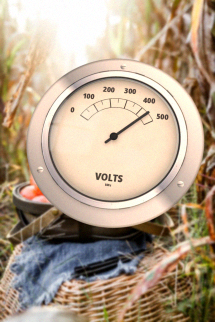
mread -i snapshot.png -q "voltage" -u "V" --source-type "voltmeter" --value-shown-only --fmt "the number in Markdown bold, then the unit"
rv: **450** V
